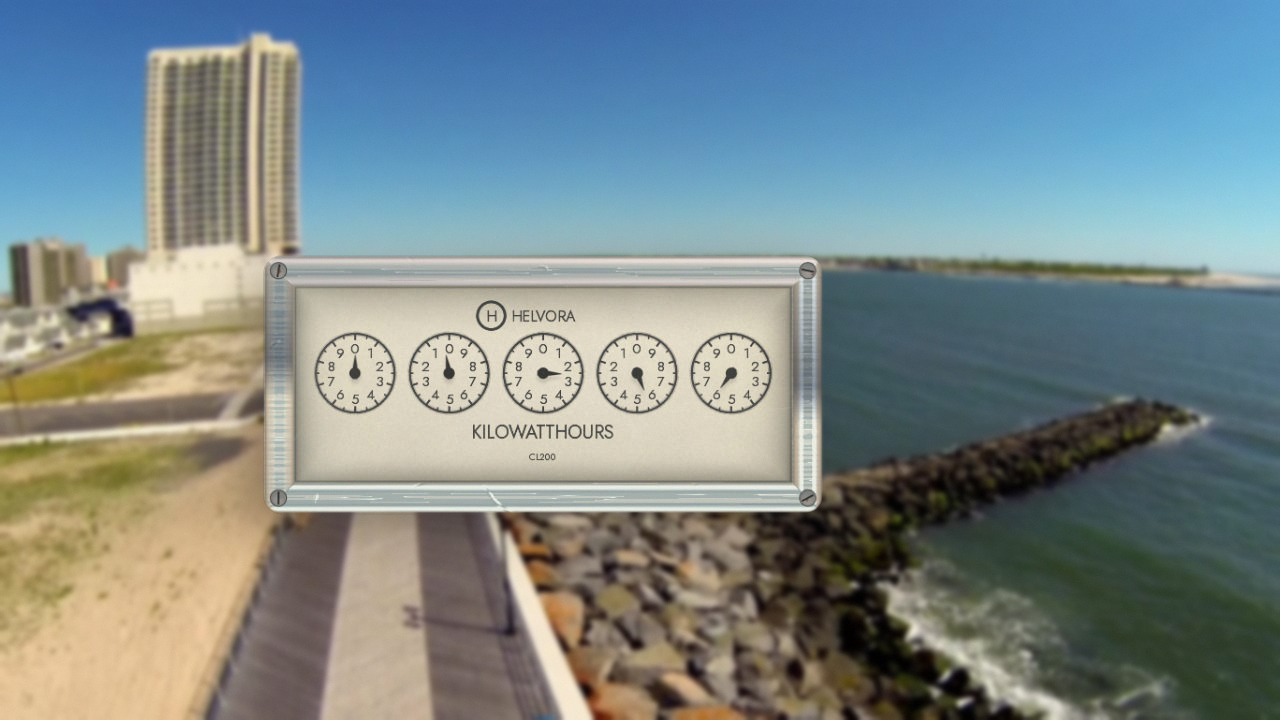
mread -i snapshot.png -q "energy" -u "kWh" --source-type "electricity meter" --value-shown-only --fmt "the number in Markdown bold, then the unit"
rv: **256** kWh
